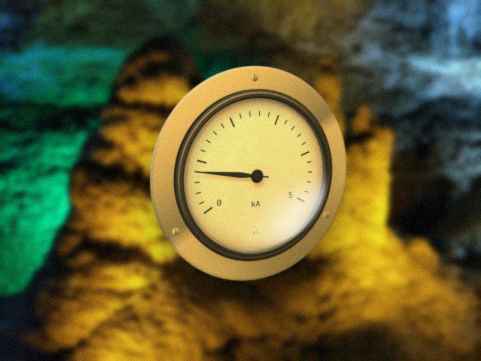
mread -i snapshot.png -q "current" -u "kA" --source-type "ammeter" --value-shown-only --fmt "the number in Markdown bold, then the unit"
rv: **0.8** kA
